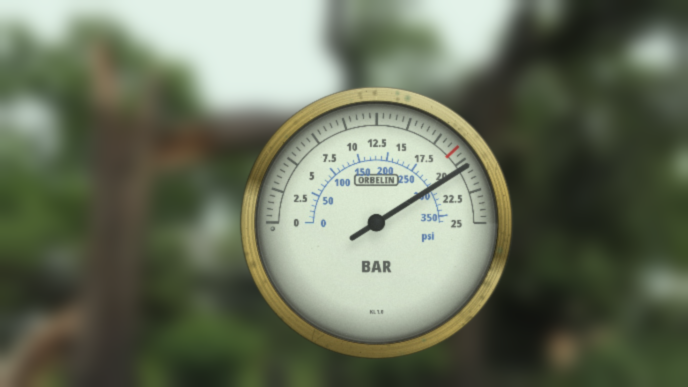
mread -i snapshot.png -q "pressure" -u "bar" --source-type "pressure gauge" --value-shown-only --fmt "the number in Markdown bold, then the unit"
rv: **20.5** bar
